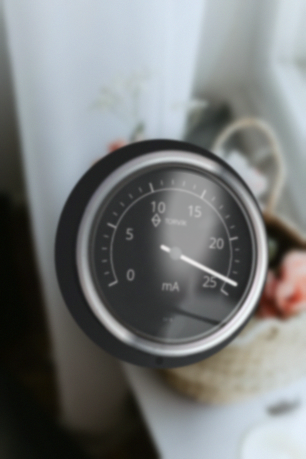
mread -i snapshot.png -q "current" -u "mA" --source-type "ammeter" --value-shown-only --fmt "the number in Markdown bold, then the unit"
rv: **24** mA
